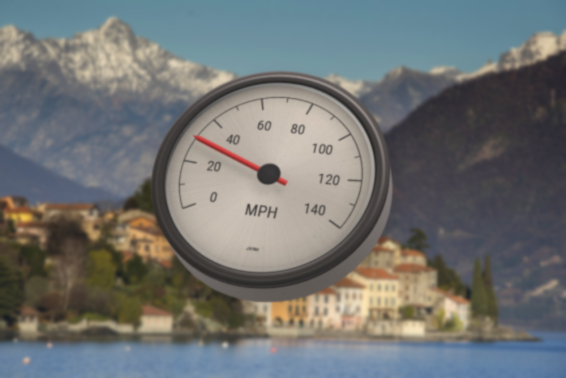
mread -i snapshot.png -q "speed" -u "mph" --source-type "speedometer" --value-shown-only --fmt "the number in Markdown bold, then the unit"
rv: **30** mph
